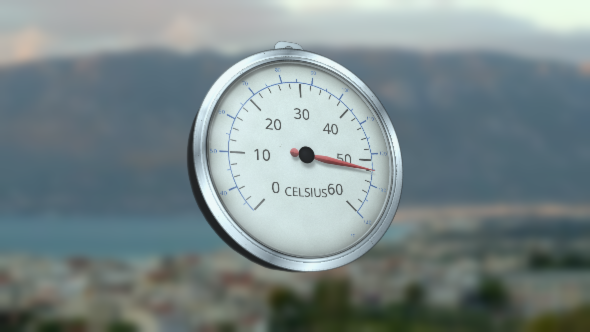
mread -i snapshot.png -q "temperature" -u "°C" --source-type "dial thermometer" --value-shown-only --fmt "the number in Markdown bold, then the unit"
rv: **52** °C
